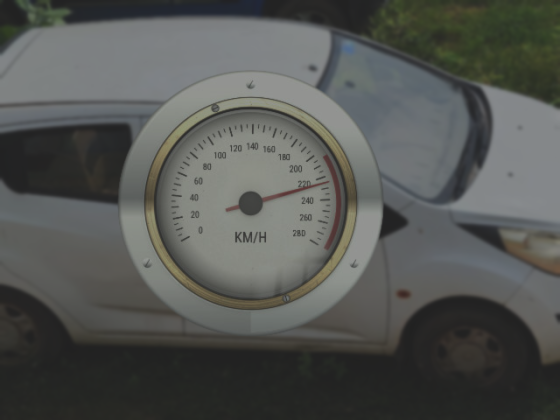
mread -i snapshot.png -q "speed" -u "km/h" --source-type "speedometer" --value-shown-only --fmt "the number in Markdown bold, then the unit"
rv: **225** km/h
